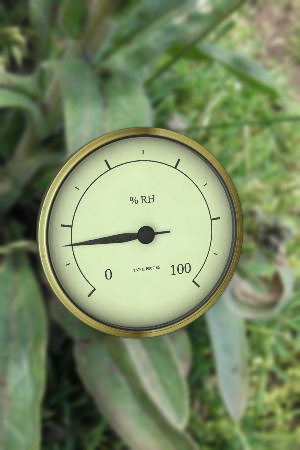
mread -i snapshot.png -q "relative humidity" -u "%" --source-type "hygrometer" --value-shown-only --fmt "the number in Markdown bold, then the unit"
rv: **15** %
